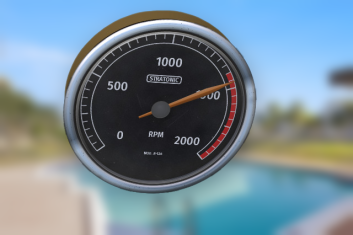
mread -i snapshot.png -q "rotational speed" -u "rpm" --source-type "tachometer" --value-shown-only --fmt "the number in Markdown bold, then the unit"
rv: **1450** rpm
